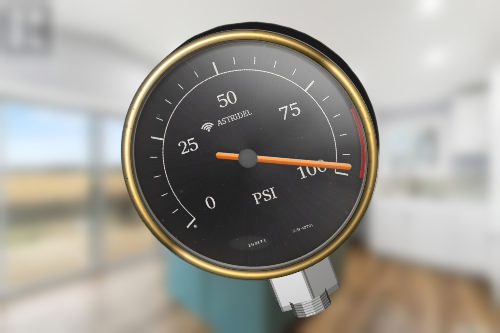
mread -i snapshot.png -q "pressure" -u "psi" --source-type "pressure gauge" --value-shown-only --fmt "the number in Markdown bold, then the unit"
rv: **97.5** psi
